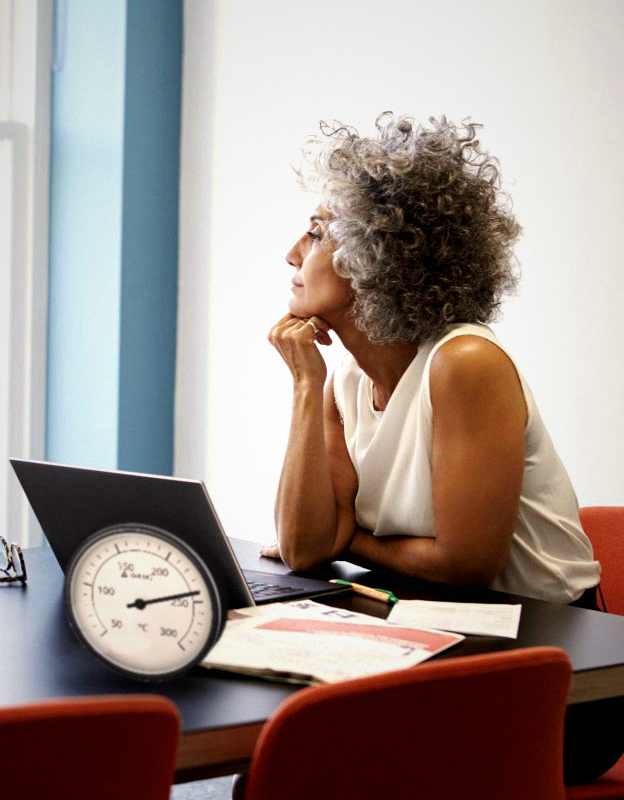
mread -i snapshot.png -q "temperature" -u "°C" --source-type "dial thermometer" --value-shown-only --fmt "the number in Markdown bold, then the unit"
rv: **240** °C
